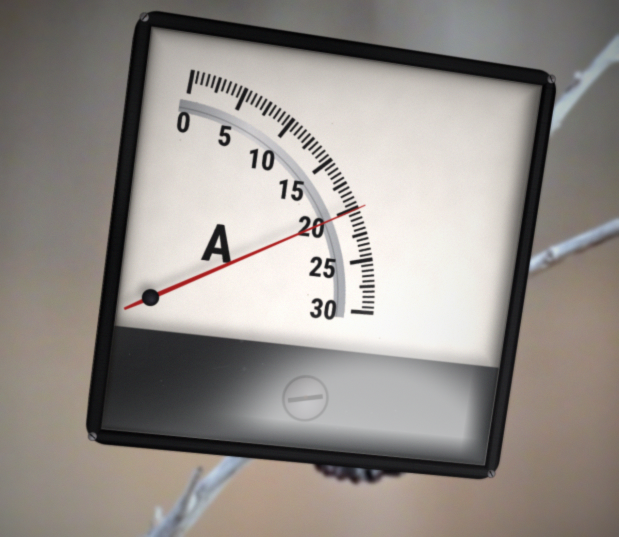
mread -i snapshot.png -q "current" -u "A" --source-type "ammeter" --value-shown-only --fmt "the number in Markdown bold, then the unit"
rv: **20** A
